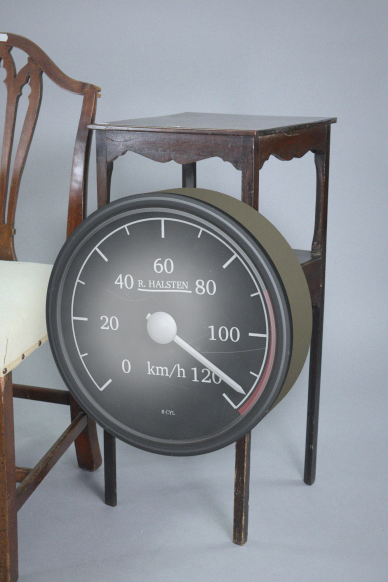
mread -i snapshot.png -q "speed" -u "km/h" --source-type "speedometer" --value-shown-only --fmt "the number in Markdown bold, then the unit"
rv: **115** km/h
